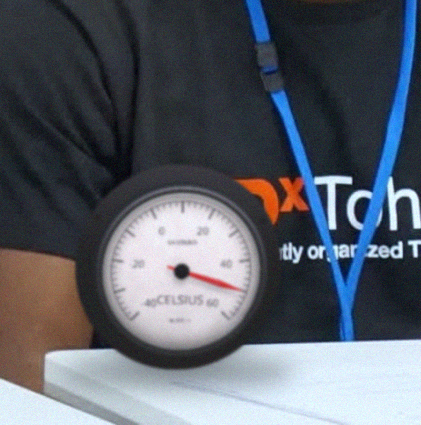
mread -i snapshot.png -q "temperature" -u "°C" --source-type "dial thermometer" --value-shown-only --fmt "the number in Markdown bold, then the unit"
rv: **50** °C
